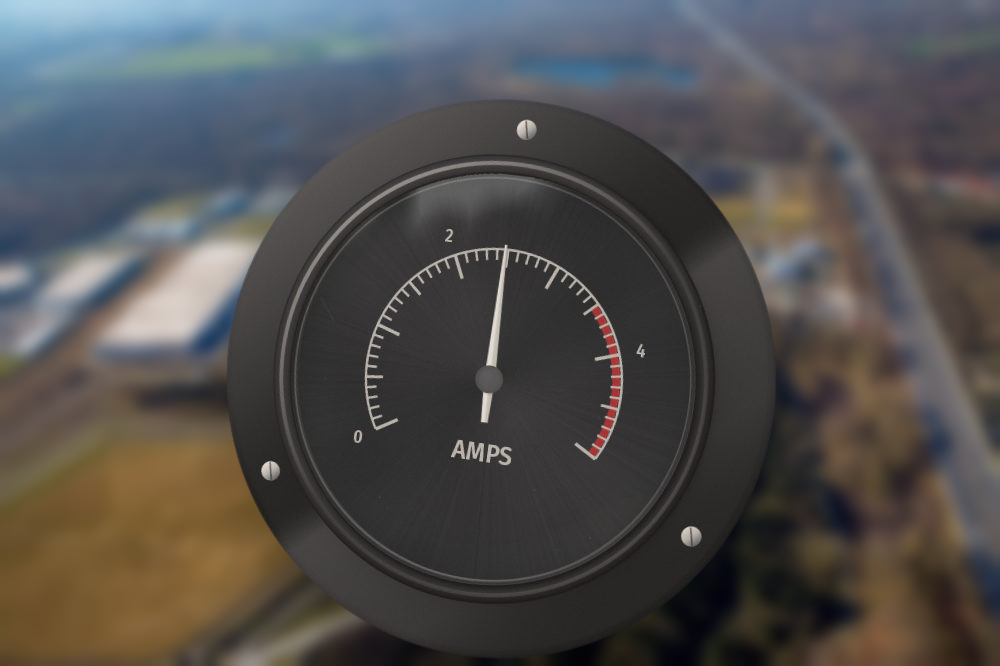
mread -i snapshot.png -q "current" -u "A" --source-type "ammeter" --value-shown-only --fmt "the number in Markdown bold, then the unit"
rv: **2.5** A
